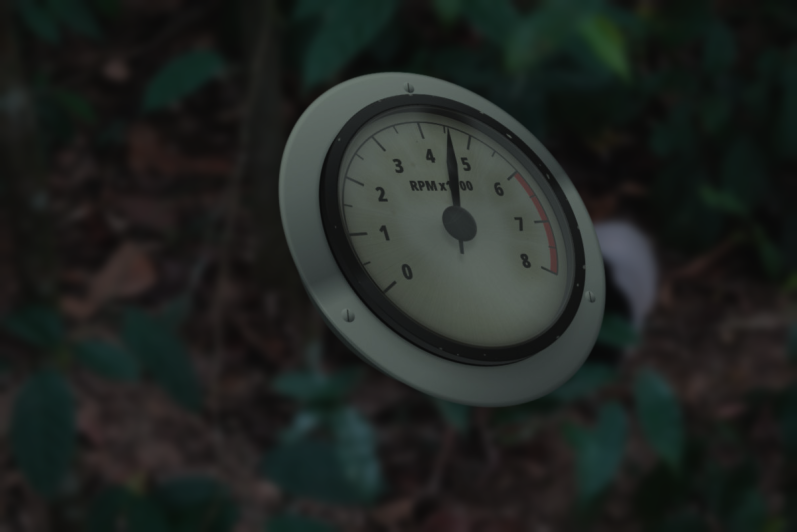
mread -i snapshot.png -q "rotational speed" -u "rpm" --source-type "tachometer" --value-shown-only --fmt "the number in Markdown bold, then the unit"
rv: **4500** rpm
